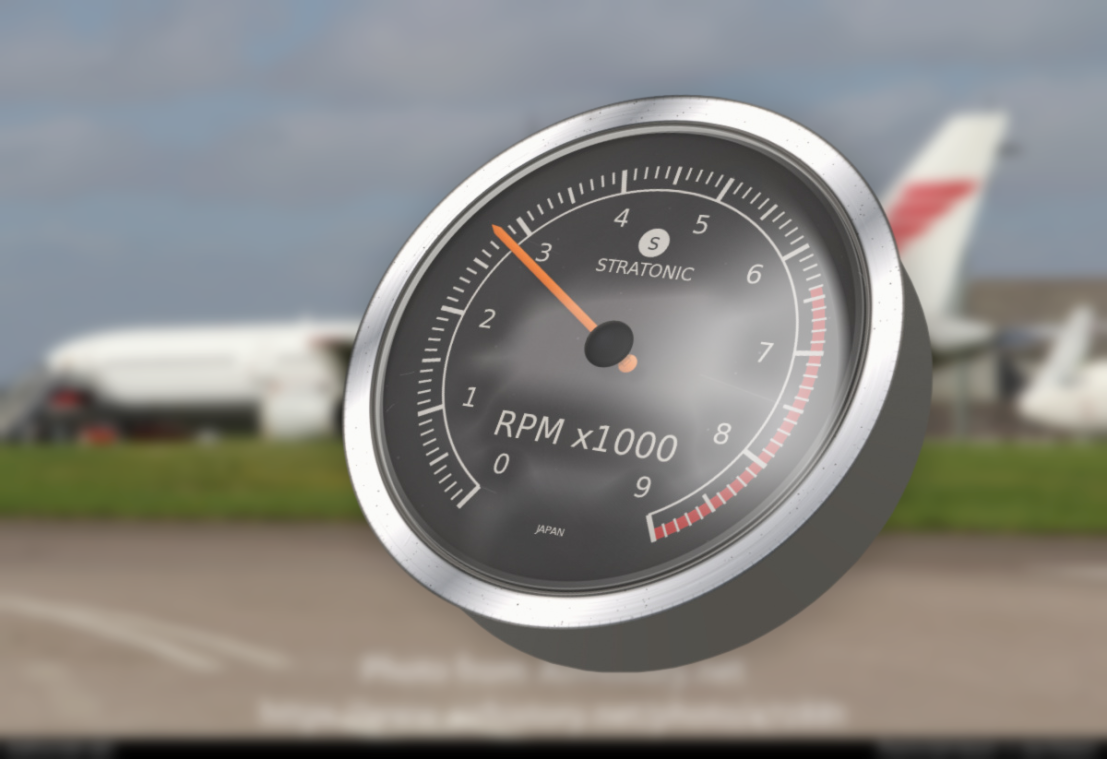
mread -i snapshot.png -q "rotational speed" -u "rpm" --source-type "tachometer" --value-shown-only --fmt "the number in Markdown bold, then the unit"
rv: **2800** rpm
